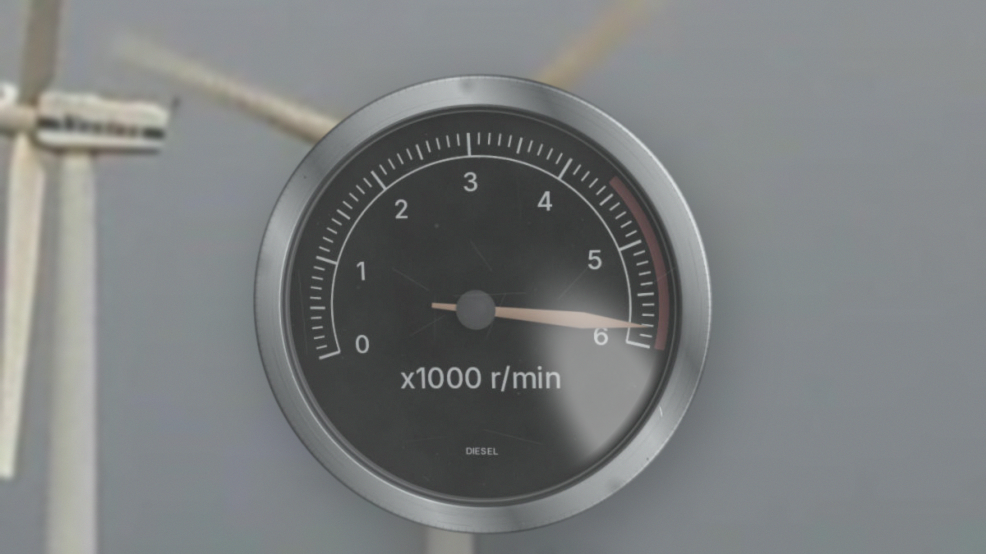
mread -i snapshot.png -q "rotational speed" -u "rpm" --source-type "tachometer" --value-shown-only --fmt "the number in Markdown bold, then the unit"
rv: **5800** rpm
